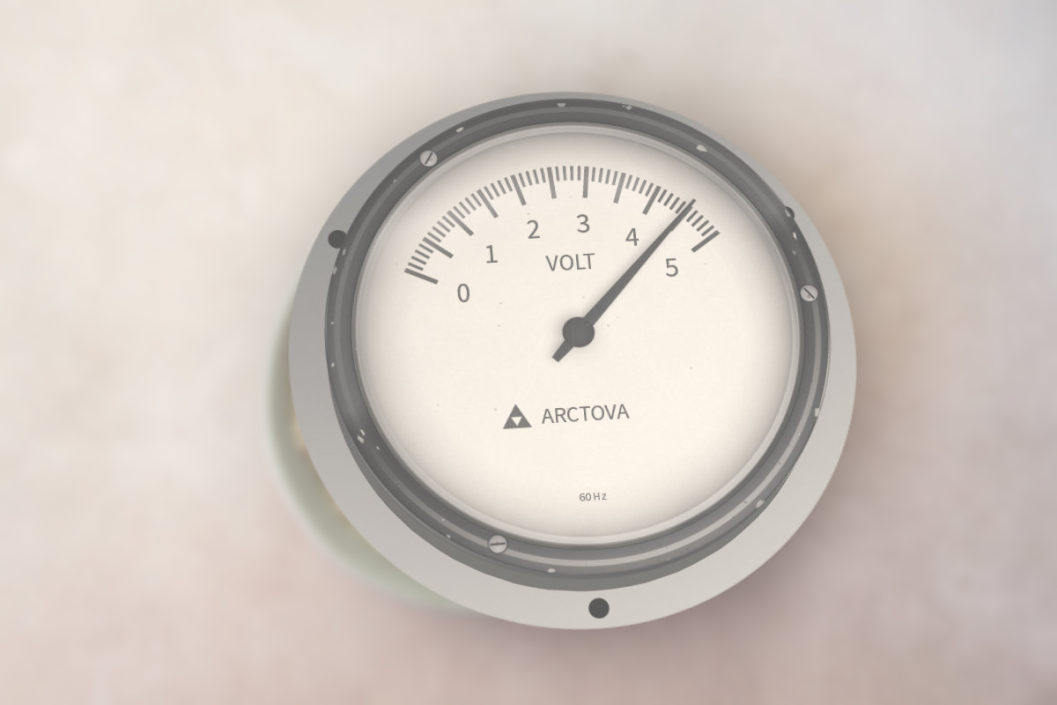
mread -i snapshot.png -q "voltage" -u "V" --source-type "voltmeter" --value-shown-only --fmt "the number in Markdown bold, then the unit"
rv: **4.5** V
